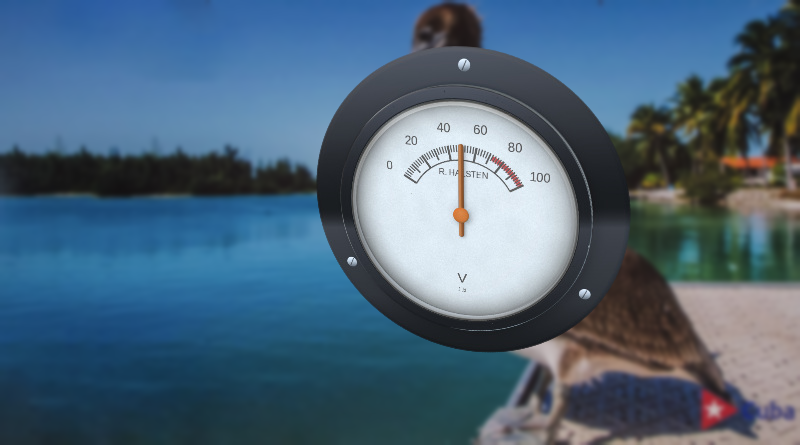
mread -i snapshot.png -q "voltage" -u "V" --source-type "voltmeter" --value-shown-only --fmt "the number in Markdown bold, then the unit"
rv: **50** V
